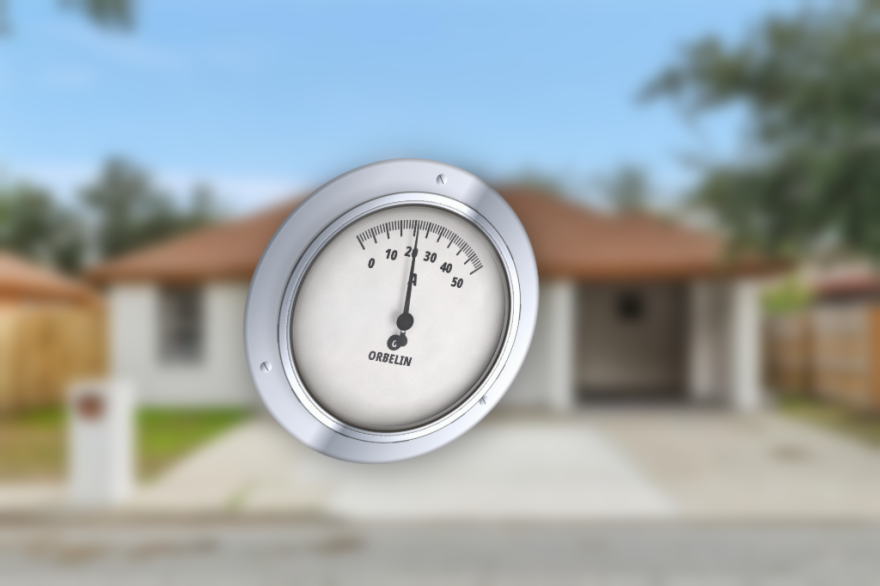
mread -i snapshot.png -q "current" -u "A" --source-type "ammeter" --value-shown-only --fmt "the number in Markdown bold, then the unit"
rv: **20** A
